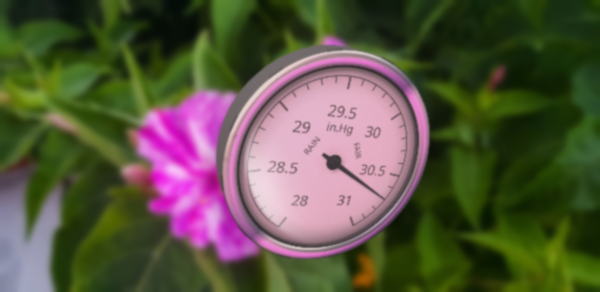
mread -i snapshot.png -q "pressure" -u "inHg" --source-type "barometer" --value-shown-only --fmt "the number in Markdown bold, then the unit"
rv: **30.7** inHg
